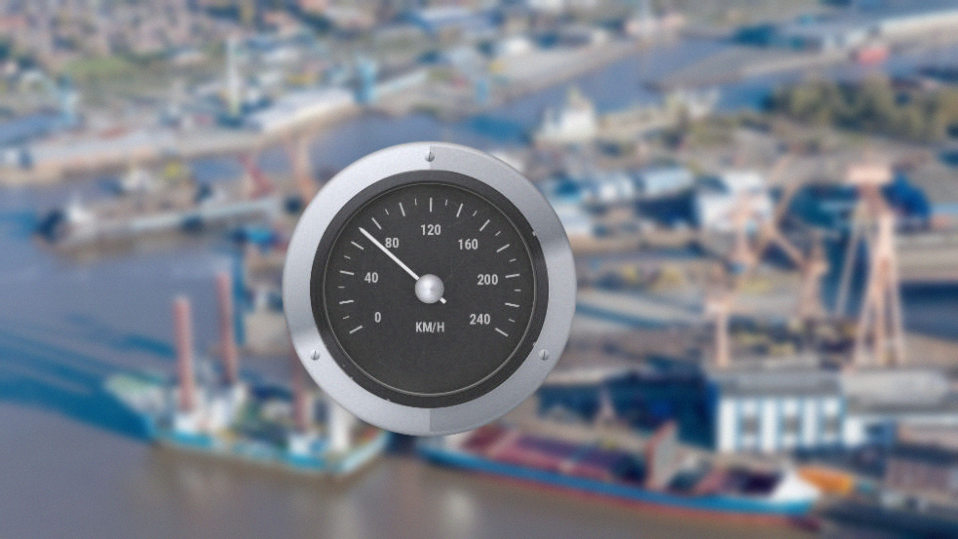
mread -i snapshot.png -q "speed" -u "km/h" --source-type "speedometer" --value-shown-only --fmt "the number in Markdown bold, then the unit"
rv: **70** km/h
